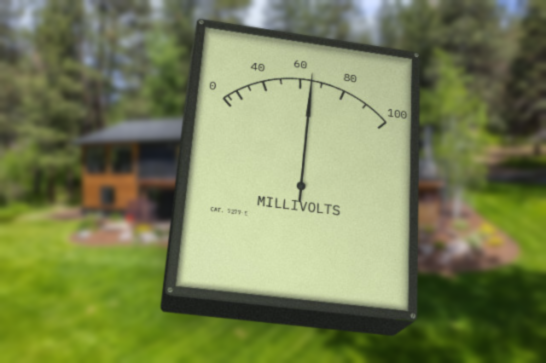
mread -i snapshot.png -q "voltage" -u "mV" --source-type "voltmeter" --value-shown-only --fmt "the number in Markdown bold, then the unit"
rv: **65** mV
